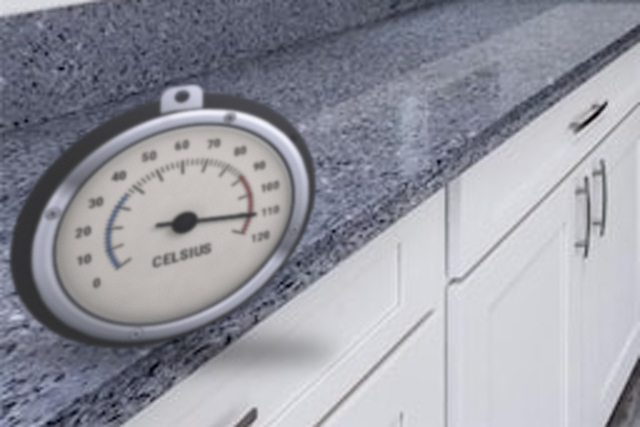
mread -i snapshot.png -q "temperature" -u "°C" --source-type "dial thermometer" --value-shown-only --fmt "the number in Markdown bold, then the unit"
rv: **110** °C
